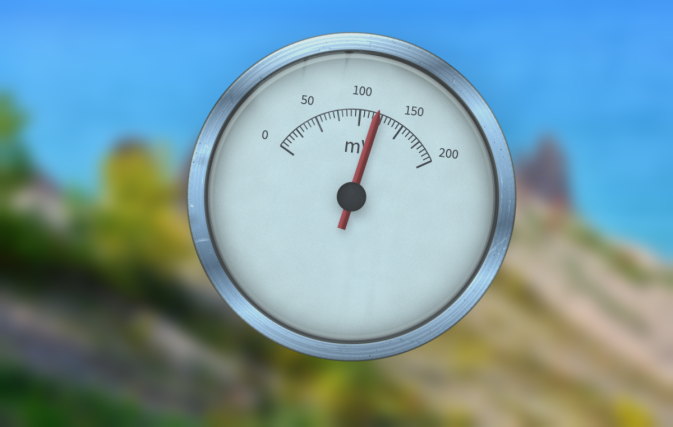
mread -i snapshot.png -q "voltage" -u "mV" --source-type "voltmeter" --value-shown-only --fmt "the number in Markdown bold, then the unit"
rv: **120** mV
